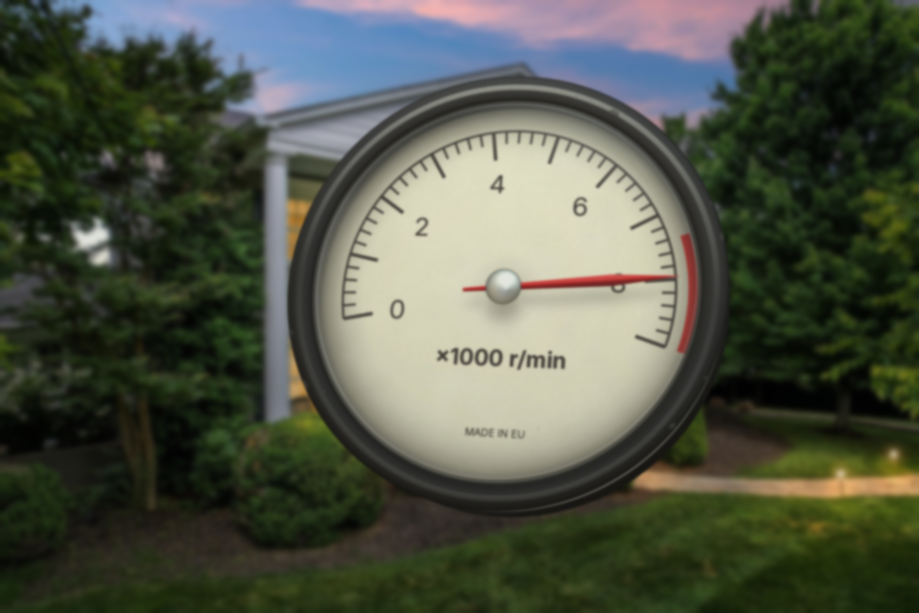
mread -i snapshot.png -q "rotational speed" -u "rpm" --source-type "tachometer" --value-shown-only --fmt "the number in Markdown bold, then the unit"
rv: **8000** rpm
